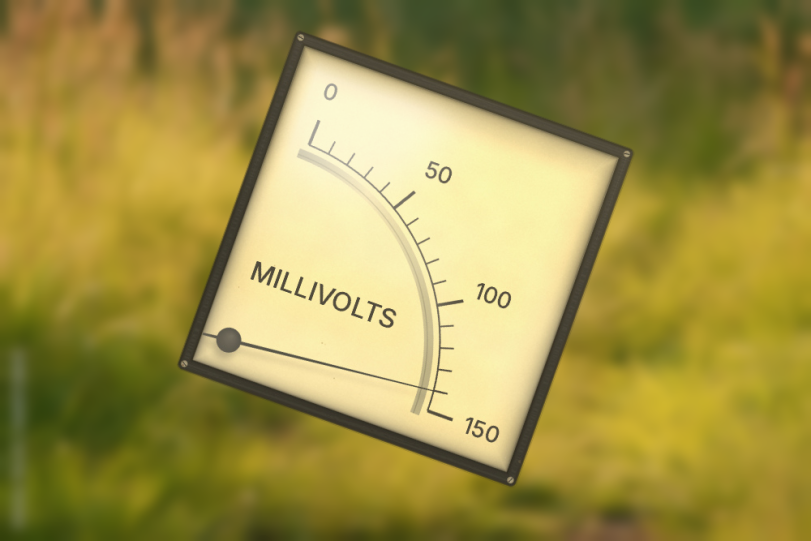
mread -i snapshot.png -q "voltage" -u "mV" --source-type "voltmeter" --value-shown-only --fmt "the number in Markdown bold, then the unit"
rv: **140** mV
